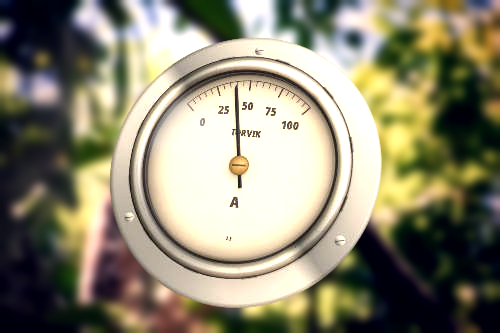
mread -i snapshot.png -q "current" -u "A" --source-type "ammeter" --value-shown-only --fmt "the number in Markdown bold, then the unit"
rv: **40** A
